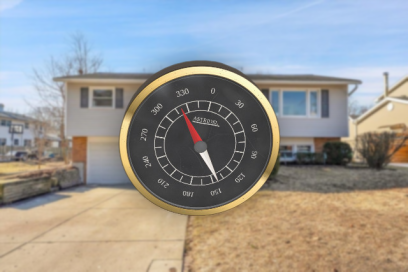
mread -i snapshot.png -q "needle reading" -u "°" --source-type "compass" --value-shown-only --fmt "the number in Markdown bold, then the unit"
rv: **322.5** °
